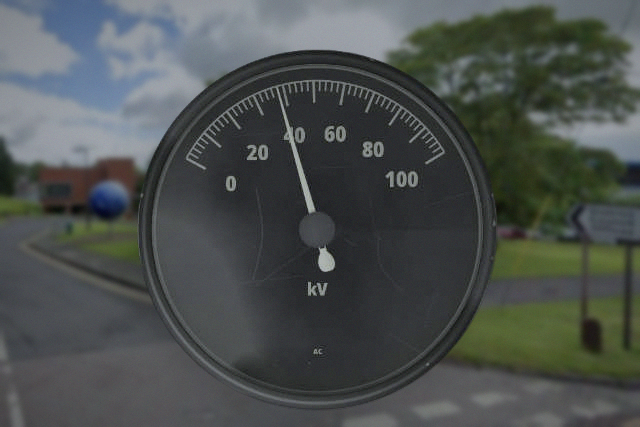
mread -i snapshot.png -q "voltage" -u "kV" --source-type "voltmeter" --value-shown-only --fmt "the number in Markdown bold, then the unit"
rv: **38** kV
